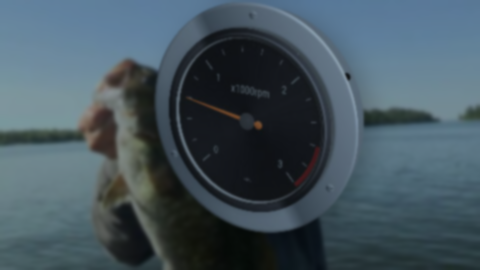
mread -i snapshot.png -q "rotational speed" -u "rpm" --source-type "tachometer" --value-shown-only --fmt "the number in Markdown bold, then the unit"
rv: **600** rpm
